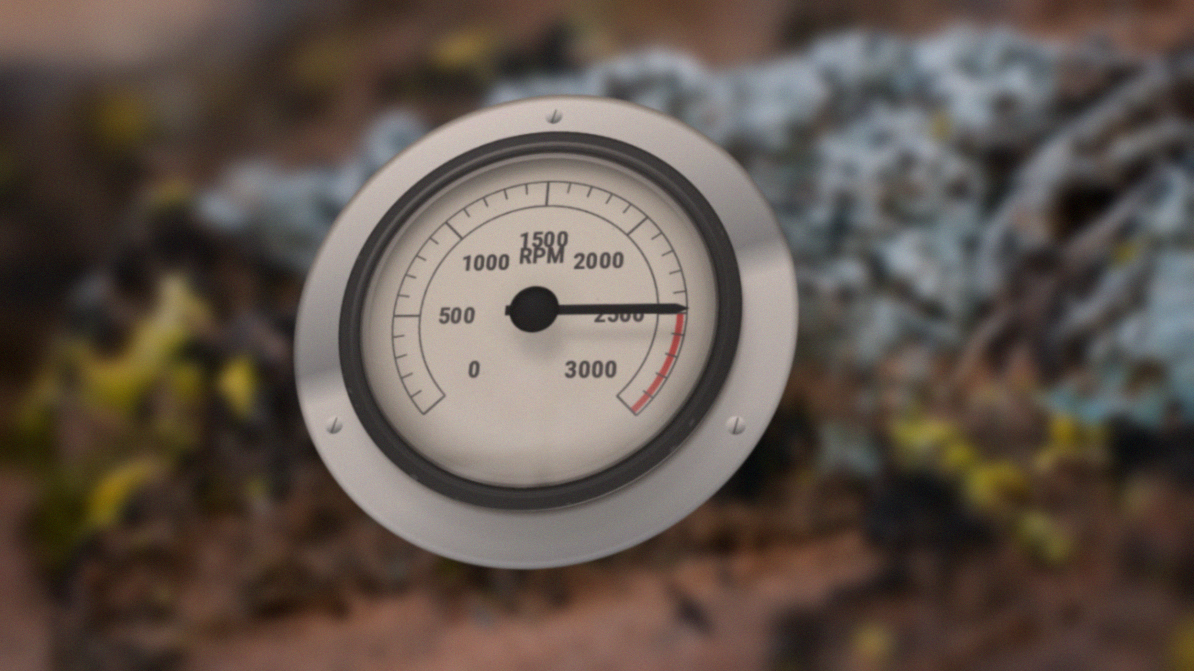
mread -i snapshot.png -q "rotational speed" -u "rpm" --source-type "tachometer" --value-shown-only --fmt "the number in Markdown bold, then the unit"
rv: **2500** rpm
